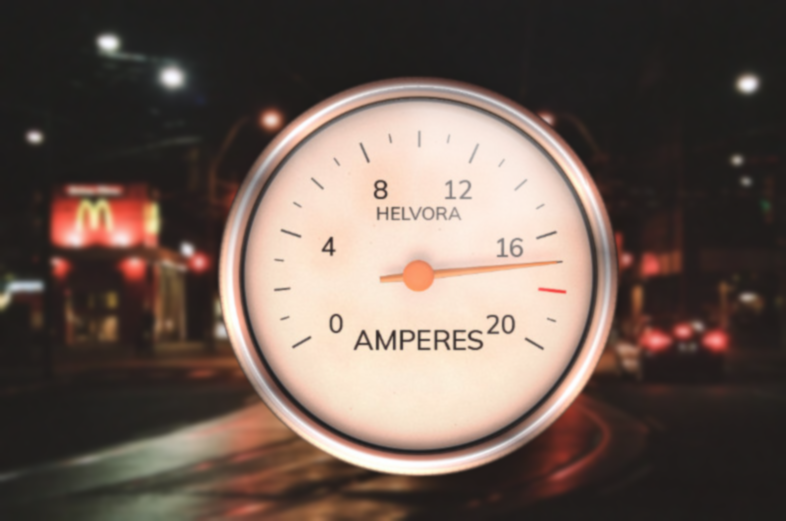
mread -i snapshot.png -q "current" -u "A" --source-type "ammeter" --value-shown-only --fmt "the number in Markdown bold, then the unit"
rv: **17** A
